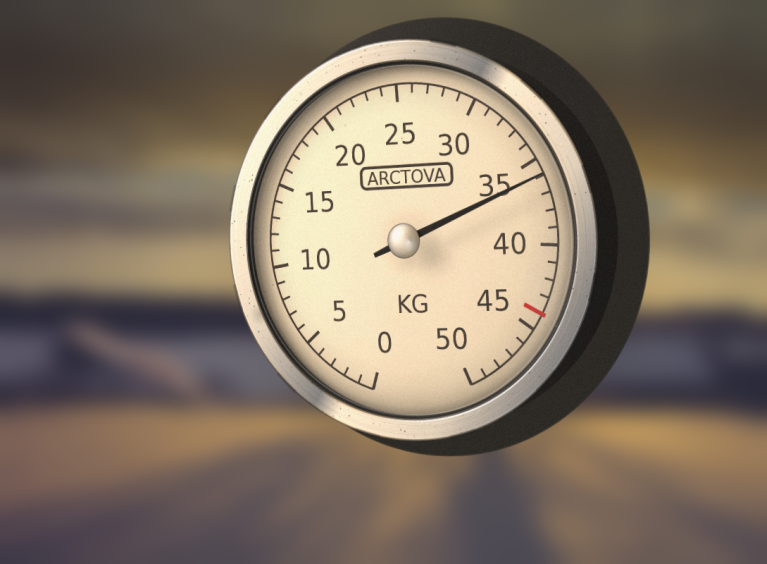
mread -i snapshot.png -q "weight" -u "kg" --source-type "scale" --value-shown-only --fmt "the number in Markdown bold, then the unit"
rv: **36** kg
